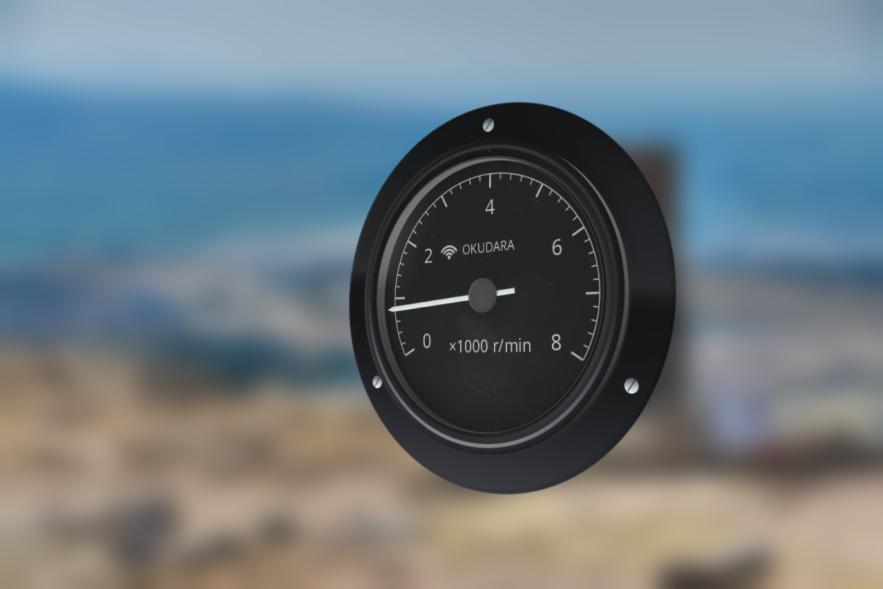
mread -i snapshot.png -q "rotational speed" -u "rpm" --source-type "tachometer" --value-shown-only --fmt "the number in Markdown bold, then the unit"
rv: **800** rpm
